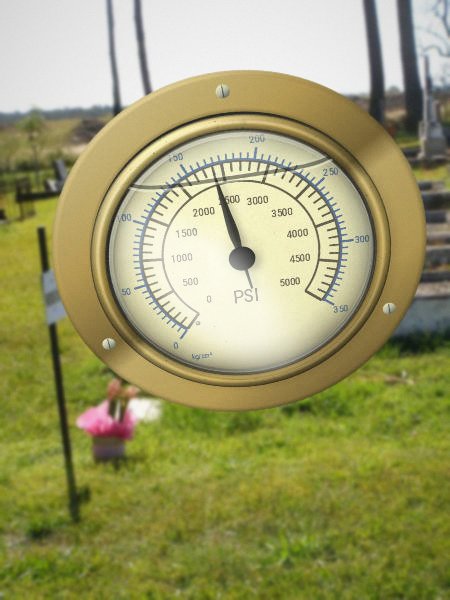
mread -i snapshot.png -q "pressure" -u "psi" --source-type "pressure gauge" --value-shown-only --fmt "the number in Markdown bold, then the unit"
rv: **2400** psi
